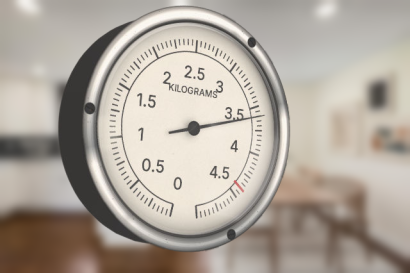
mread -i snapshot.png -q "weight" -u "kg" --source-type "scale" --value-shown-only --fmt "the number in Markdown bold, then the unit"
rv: **3.6** kg
